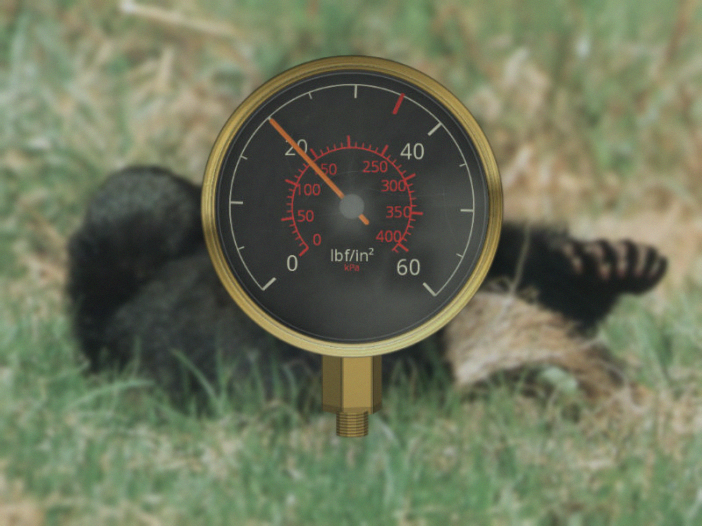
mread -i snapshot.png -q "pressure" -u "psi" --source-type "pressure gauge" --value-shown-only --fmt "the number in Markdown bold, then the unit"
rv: **20** psi
